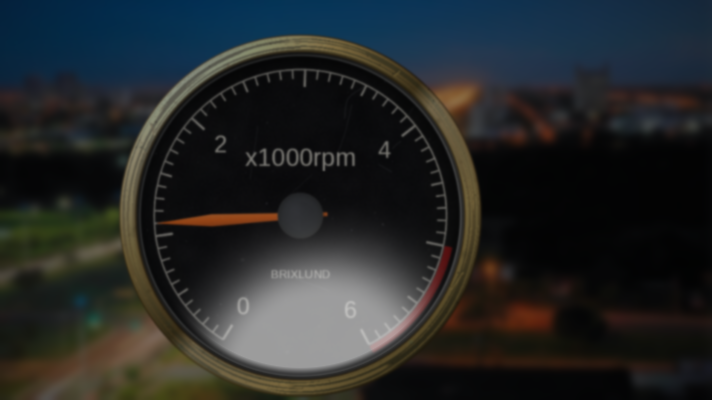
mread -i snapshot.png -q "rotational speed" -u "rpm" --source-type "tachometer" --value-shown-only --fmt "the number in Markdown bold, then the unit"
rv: **1100** rpm
